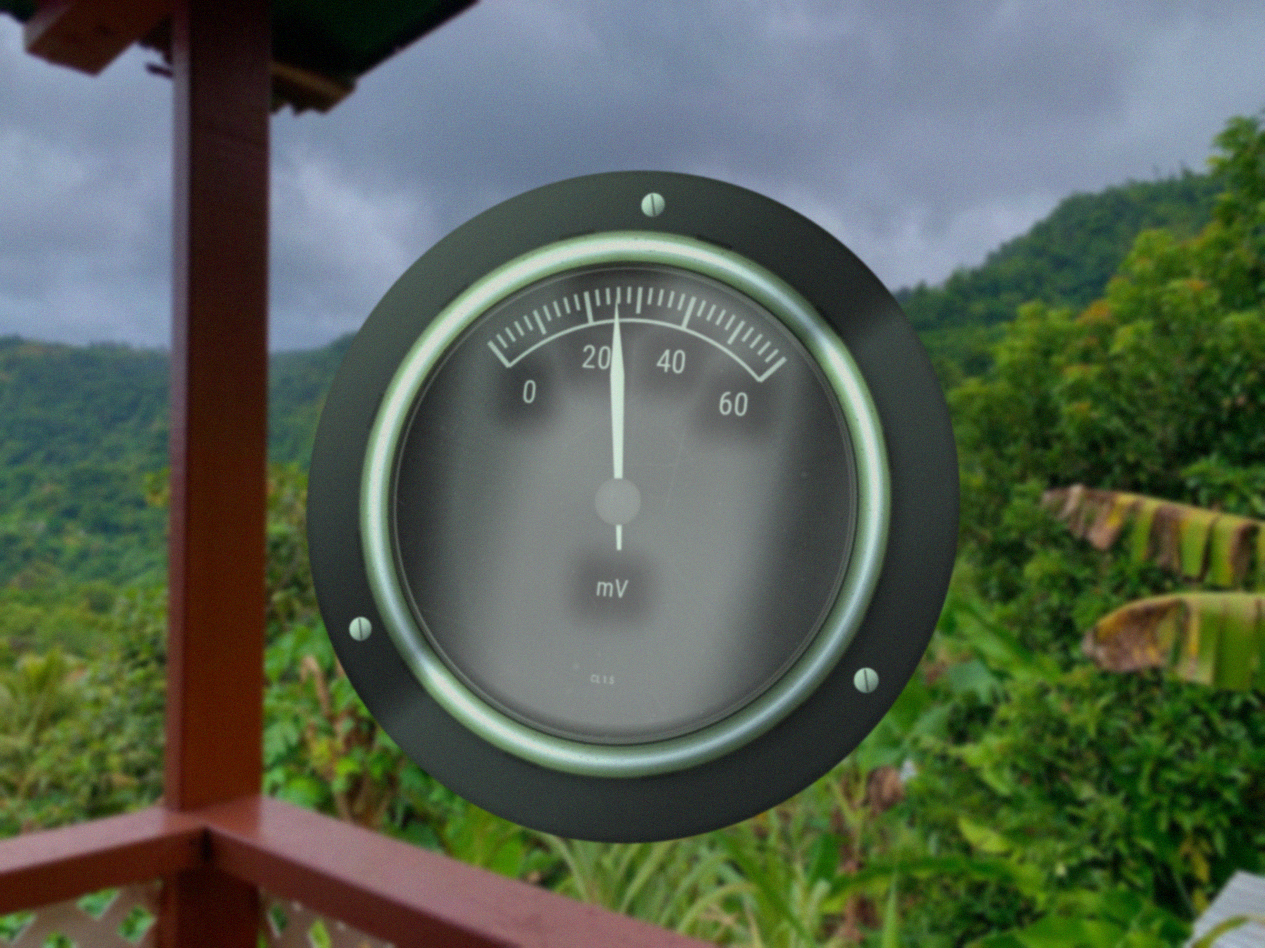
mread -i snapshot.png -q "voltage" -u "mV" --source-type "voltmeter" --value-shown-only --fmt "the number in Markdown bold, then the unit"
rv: **26** mV
